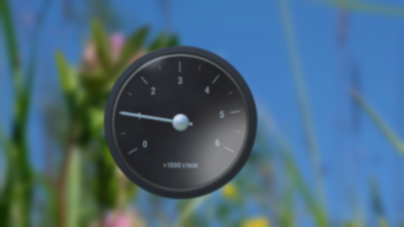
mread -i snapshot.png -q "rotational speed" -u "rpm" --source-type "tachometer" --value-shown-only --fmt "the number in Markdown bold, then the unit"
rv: **1000** rpm
